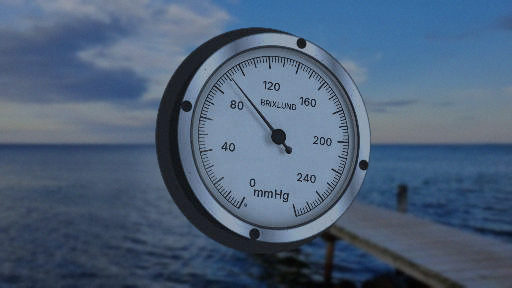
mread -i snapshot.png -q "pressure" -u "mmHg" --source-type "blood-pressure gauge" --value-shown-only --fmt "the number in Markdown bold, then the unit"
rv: **90** mmHg
